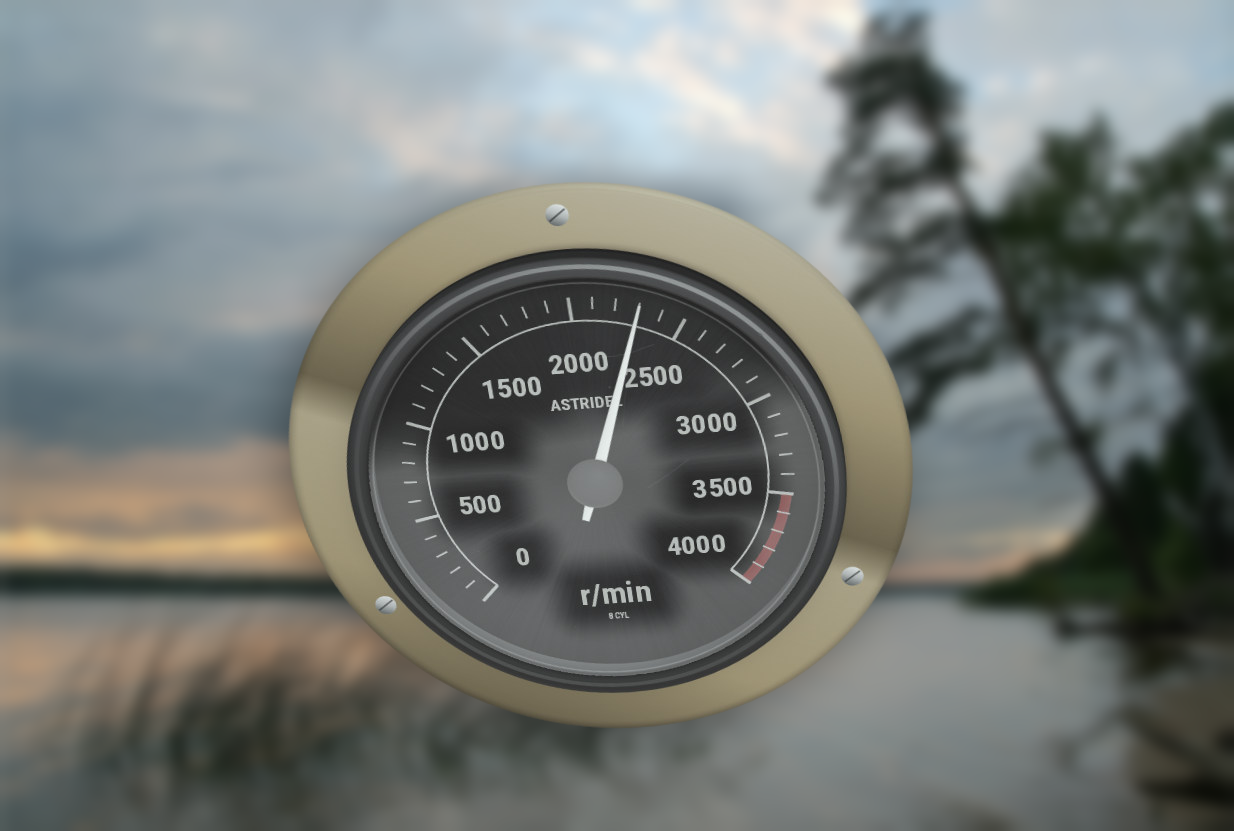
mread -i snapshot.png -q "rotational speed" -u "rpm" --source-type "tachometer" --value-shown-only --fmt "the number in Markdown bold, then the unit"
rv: **2300** rpm
